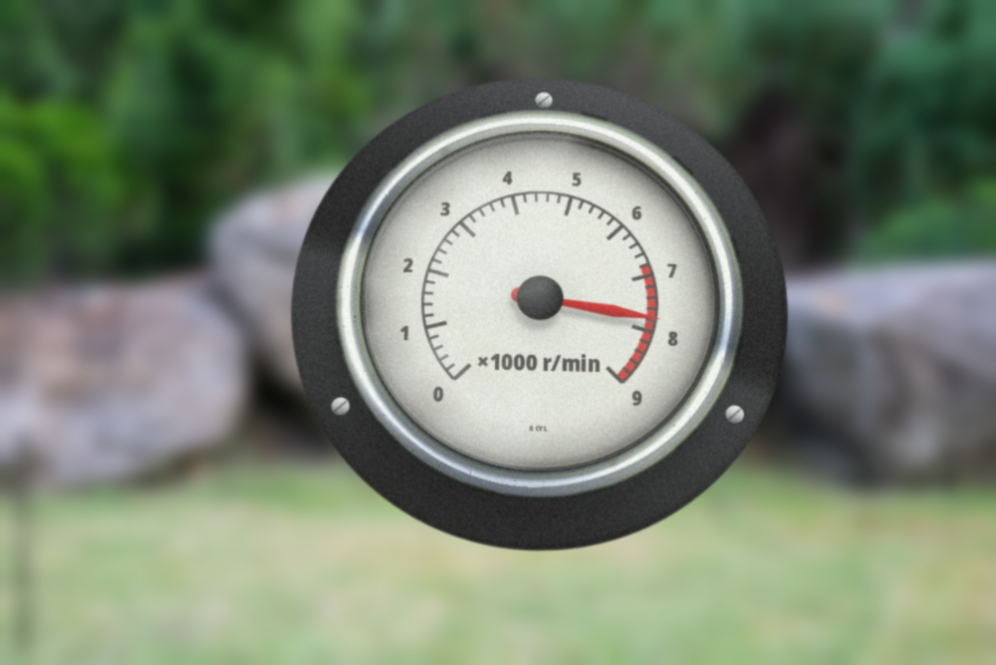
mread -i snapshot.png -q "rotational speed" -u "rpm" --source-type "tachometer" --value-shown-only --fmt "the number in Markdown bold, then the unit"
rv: **7800** rpm
